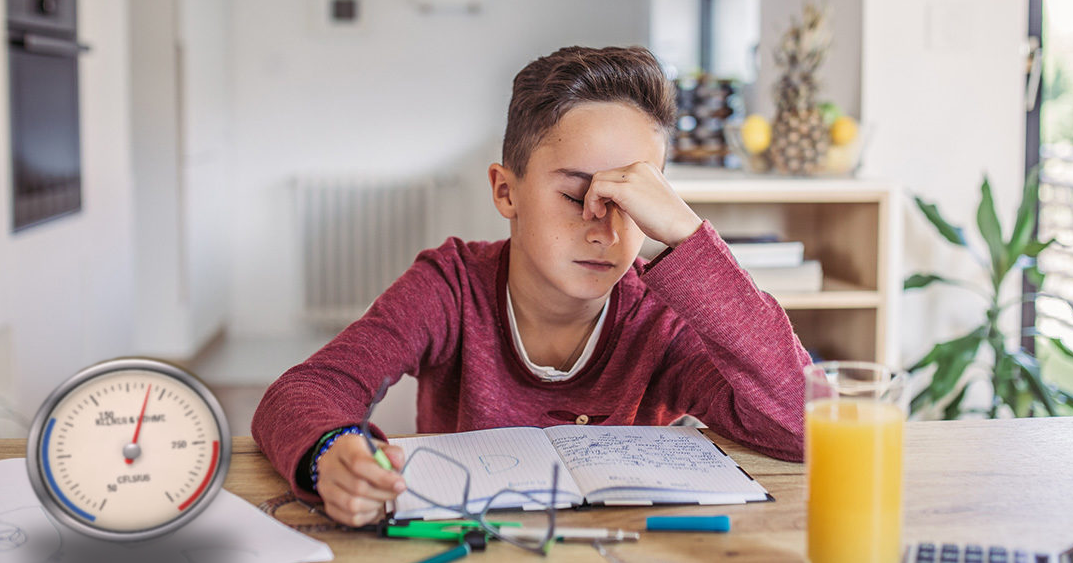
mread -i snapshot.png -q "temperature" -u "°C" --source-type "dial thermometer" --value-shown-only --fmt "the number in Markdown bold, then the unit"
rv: **190** °C
